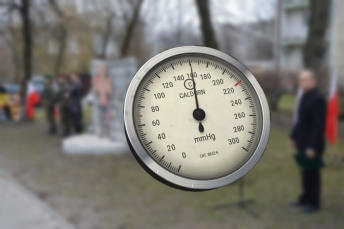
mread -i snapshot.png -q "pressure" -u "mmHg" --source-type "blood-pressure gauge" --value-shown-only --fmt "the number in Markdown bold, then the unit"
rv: **160** mmHg
